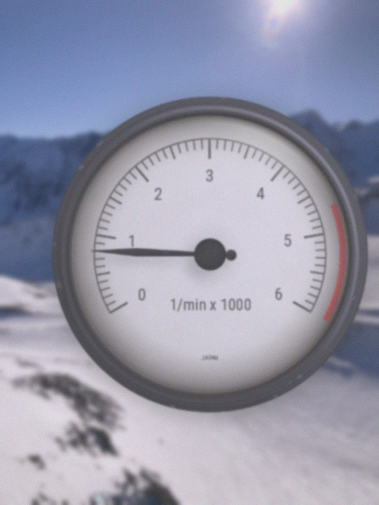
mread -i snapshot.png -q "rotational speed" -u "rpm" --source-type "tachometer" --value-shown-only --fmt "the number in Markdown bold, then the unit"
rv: **800** rpm
